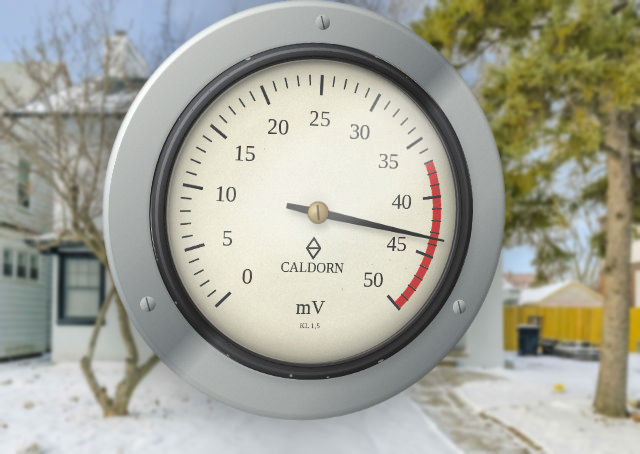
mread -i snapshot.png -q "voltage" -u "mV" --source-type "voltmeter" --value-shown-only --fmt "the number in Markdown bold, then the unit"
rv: **43.5** mV
